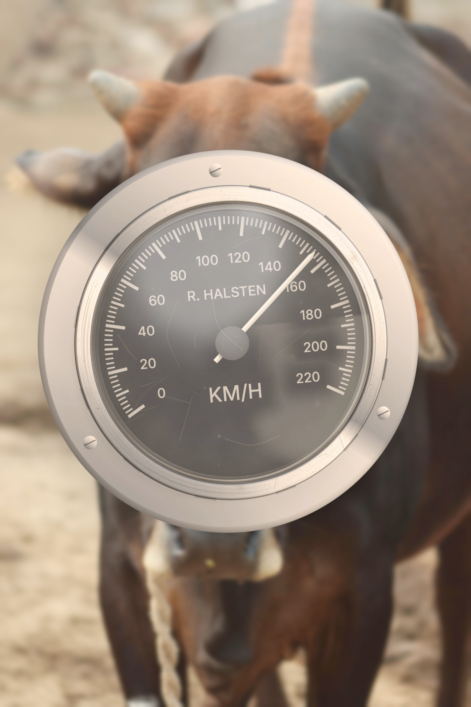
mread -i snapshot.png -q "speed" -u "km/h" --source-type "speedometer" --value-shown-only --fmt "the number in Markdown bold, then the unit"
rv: **154** km/h
